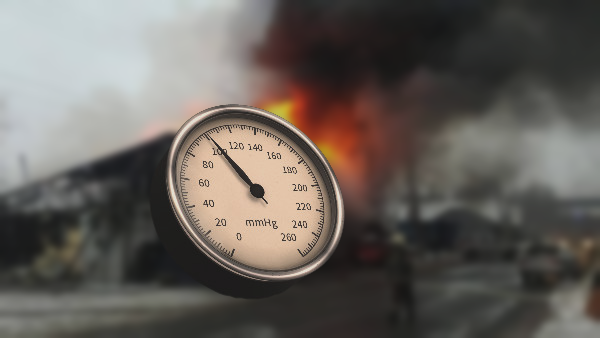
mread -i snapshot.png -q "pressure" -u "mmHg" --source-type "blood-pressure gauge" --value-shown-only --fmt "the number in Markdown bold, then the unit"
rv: **100** mmHg
